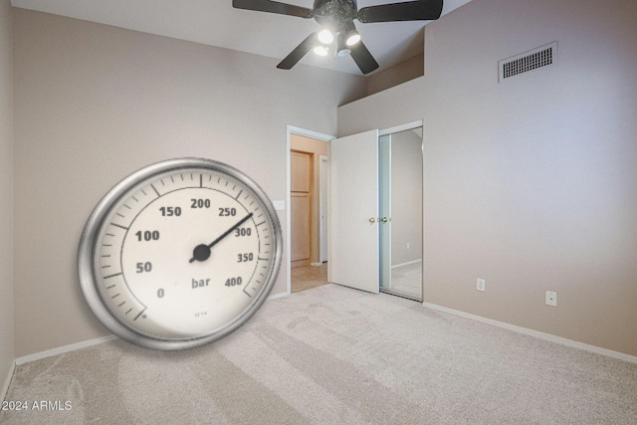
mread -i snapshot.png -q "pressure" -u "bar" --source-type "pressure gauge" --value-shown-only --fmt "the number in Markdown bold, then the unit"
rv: **280** bar
